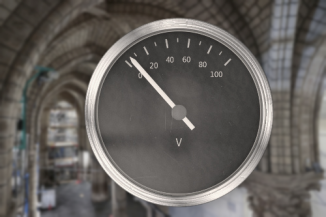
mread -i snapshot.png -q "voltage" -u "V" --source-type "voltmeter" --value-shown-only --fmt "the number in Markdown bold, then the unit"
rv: **5** V
